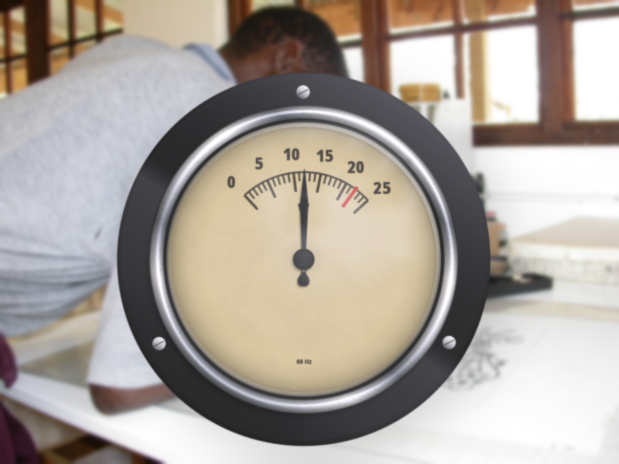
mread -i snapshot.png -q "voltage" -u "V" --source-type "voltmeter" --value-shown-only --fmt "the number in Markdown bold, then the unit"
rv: **12** V
